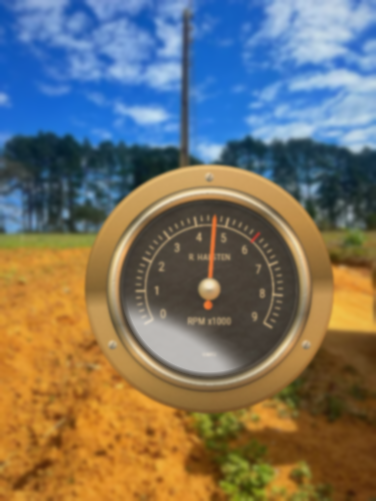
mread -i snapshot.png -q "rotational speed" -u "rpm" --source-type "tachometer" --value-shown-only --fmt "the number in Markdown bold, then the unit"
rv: **4600** rpm
